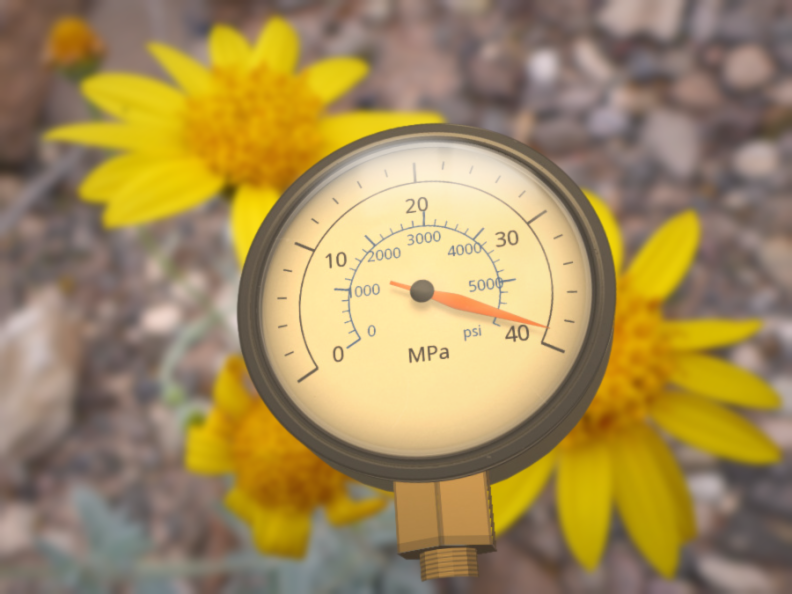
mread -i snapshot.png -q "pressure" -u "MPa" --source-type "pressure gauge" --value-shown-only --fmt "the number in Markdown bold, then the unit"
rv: **39** MPa
